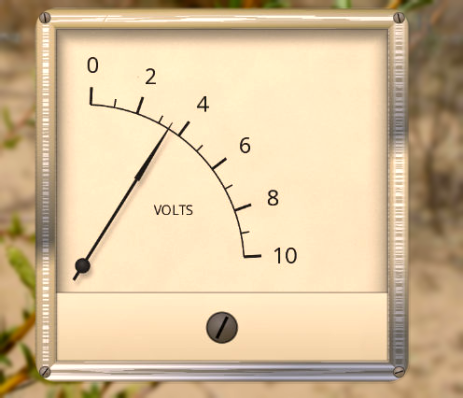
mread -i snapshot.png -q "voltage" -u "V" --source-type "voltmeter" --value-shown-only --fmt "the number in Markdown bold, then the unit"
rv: **3.5** V
